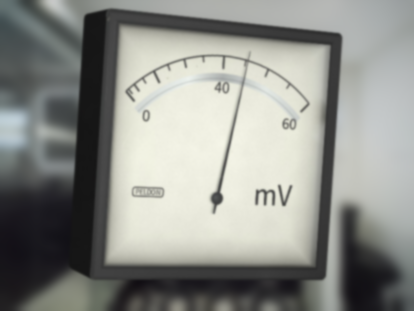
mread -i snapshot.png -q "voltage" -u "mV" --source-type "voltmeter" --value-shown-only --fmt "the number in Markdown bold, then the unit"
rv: **45** mV
